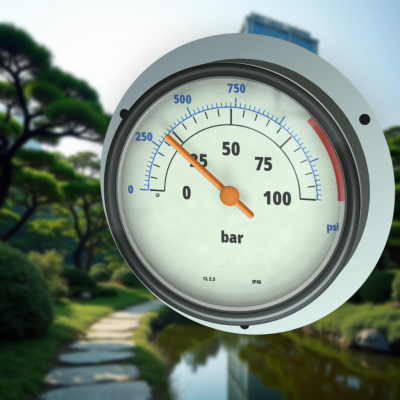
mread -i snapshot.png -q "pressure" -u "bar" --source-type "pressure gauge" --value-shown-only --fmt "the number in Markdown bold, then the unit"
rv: **22.5** bar
